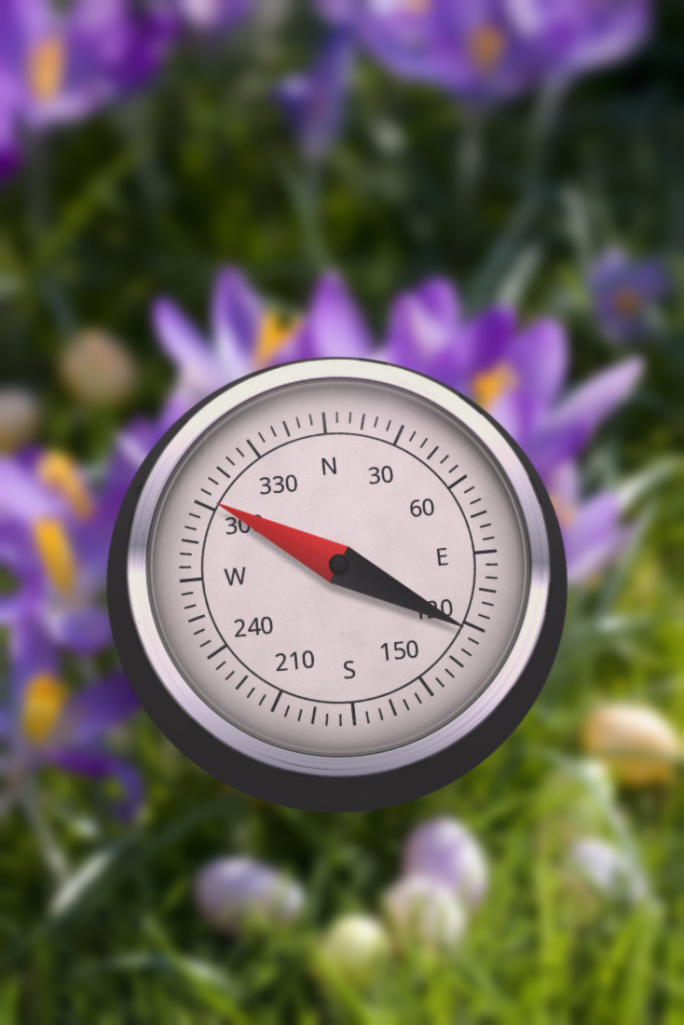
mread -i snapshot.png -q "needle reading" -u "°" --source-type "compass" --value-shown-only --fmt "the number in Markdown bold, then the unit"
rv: **302.5** °
